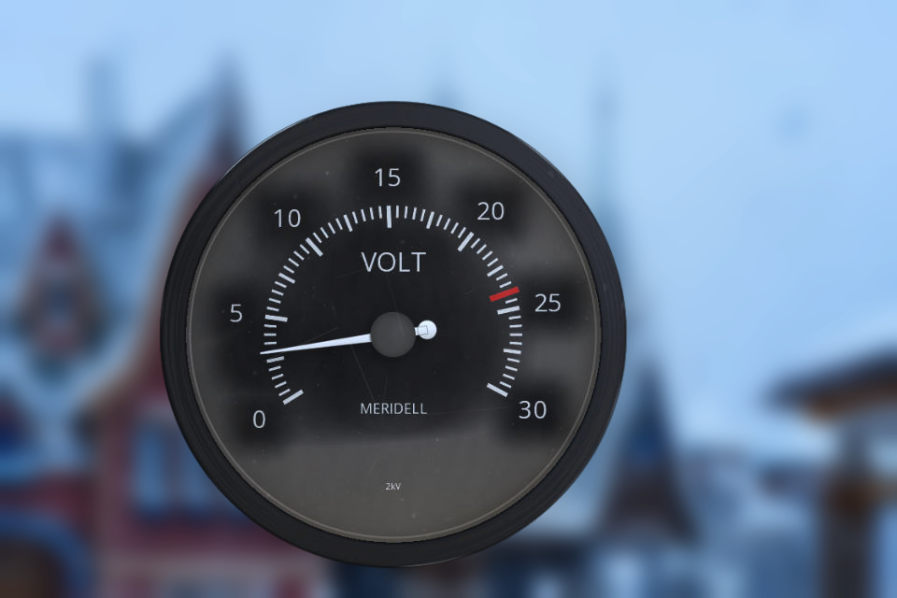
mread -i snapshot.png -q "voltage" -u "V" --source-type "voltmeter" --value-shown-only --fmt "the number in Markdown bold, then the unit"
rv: **3** V
